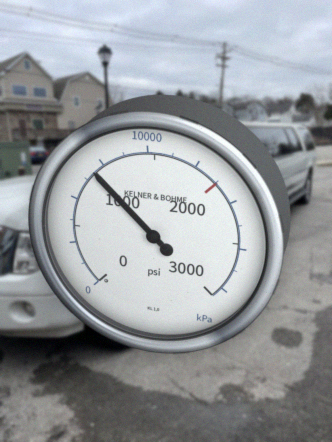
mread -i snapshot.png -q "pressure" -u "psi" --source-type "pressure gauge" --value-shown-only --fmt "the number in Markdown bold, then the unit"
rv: **1000** psi
